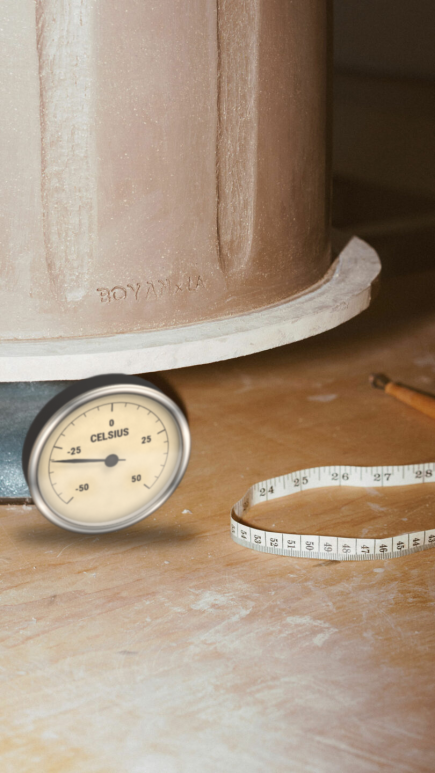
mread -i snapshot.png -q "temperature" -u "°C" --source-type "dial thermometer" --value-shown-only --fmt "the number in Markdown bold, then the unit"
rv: **-30** °C
